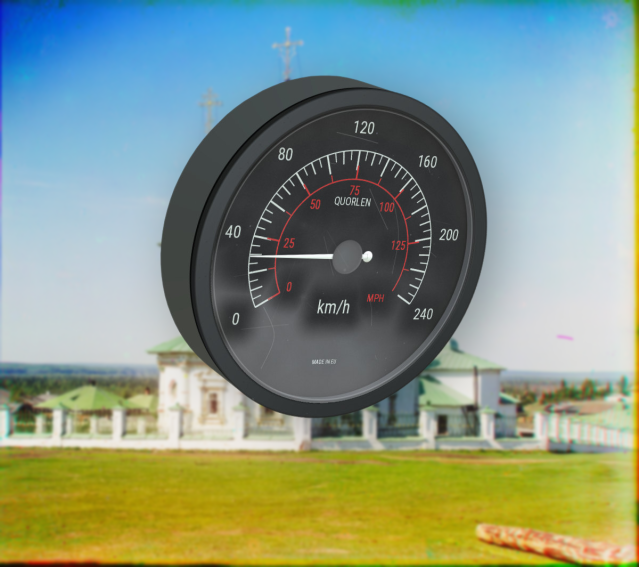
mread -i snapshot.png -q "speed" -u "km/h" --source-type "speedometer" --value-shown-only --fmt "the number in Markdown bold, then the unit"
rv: **30** km/h
